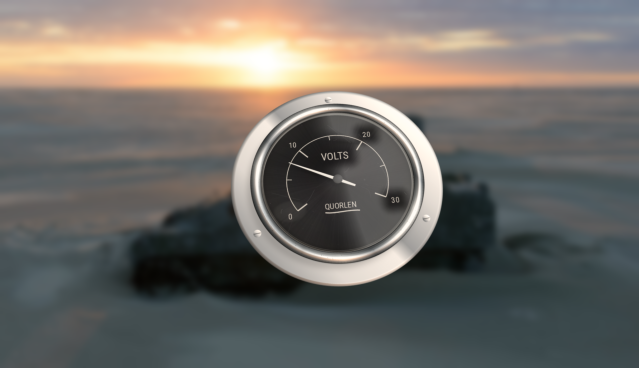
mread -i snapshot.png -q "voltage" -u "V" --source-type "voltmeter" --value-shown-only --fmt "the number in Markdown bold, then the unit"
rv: **7.5** V
